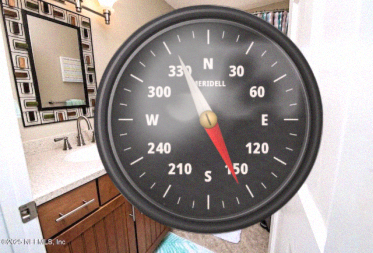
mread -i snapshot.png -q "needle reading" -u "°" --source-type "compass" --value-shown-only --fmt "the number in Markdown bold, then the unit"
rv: **155** °
